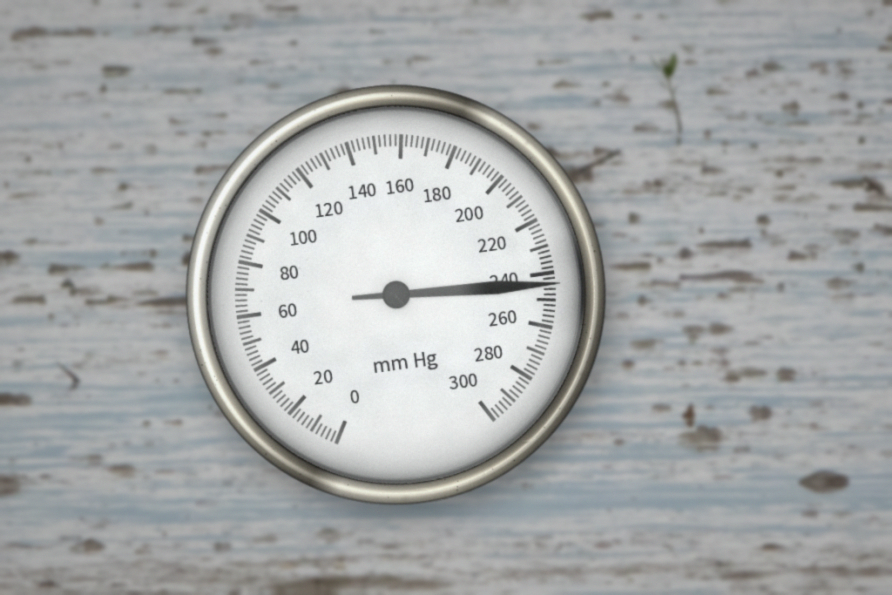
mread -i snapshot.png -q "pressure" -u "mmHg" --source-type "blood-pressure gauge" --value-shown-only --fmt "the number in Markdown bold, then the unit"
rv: **244** mmHg
